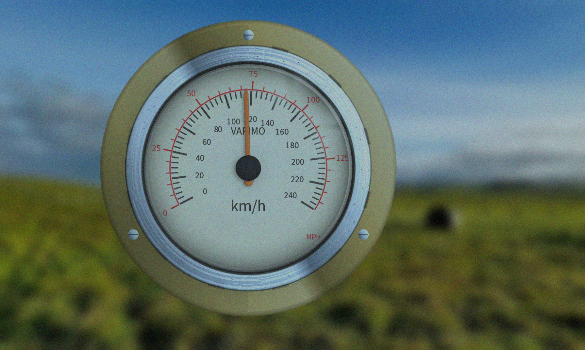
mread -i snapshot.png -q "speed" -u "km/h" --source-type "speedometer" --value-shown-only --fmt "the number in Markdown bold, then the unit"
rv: **116** km/h
